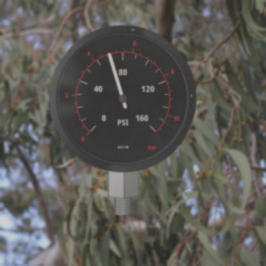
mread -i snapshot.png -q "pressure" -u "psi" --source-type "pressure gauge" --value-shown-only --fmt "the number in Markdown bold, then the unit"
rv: **70** psi
